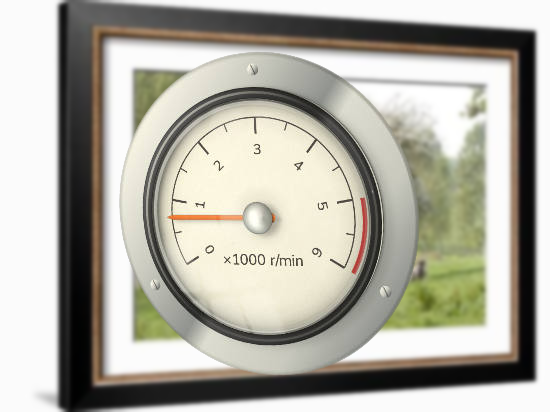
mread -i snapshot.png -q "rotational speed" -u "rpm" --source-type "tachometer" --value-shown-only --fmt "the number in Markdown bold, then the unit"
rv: **750** rpm
